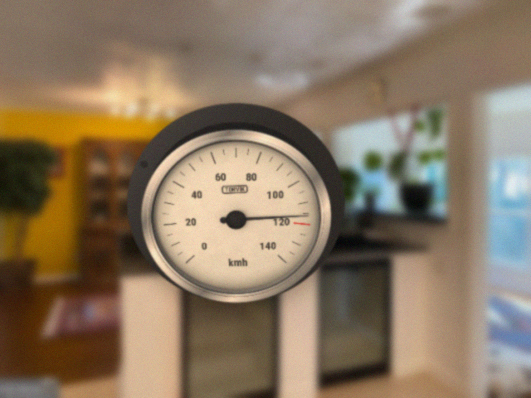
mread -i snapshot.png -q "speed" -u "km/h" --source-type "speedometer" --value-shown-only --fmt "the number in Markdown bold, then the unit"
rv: **115** km/h
